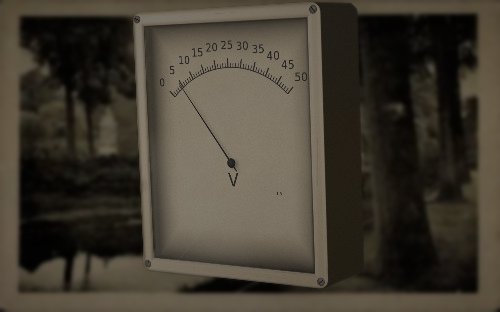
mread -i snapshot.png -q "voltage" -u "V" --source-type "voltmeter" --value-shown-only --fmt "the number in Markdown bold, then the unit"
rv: **5** V
